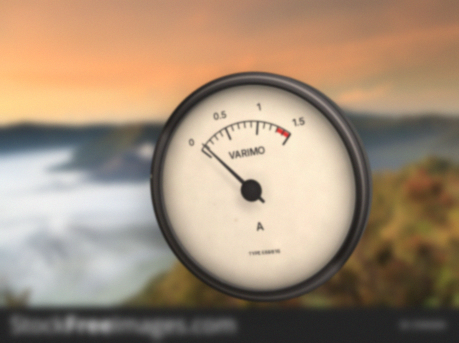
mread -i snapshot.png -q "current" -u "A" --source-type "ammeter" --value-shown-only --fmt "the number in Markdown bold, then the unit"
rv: **0.1** A
